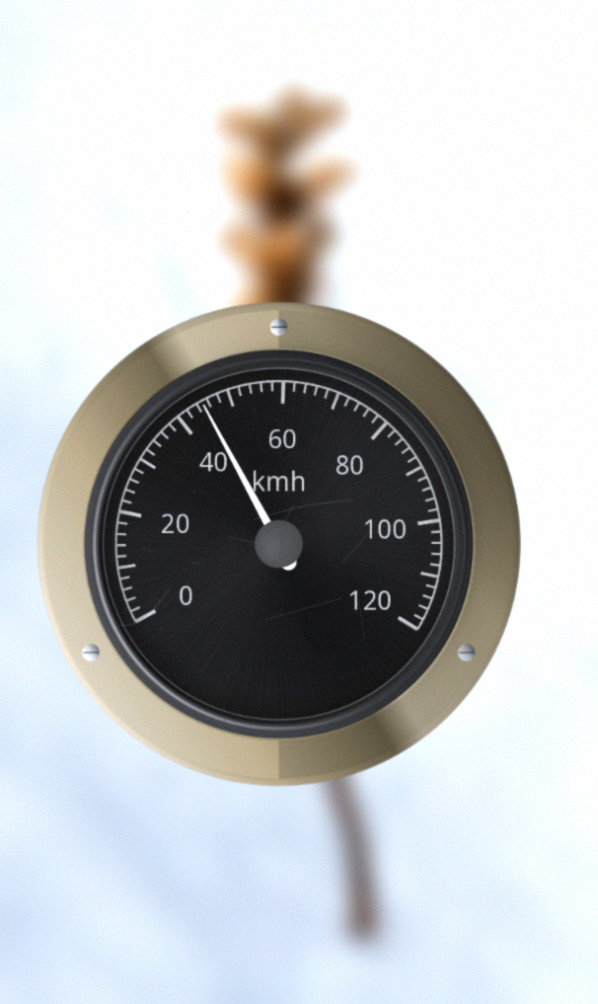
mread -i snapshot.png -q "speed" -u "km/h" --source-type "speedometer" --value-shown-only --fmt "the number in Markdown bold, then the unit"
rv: **45** km/h
